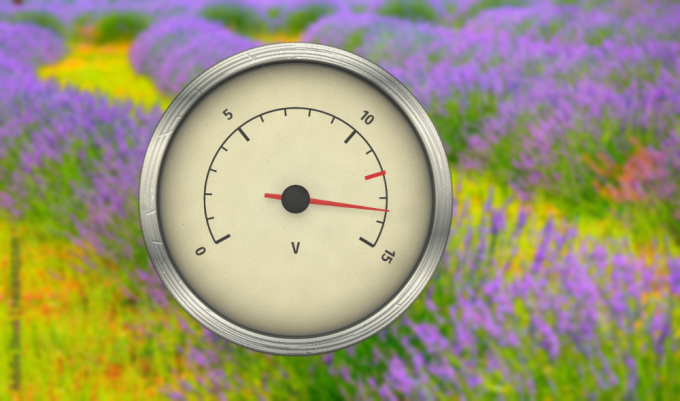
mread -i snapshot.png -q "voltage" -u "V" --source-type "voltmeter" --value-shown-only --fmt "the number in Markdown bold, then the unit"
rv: **13.5** V
